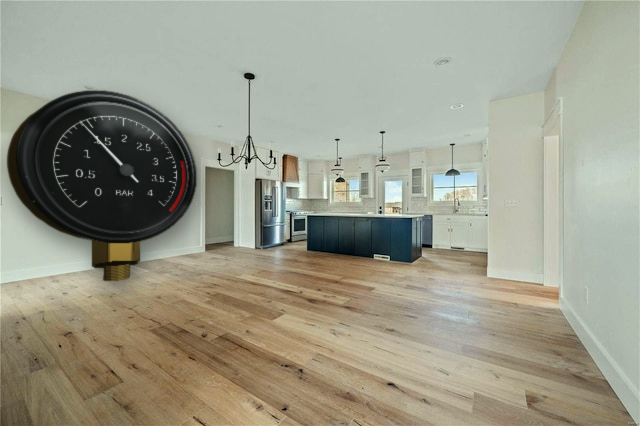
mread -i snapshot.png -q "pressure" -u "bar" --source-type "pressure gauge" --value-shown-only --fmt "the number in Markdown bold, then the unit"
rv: **1.4** bar
